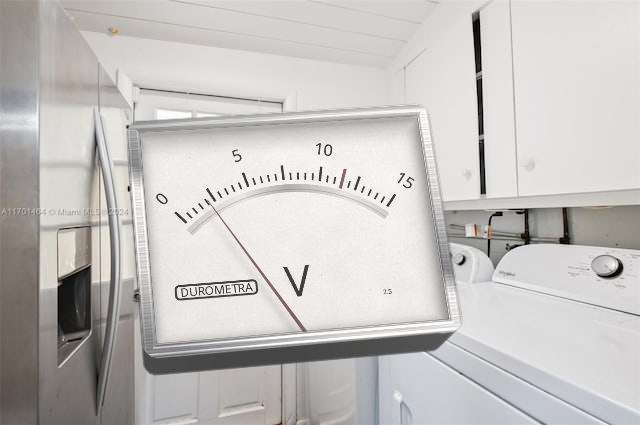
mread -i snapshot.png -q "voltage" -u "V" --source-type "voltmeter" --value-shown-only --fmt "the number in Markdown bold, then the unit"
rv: **2** V
